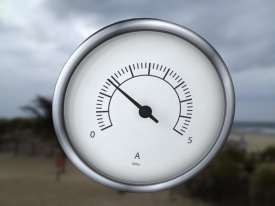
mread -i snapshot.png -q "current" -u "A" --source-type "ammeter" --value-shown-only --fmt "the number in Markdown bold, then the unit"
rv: **1.4** A
